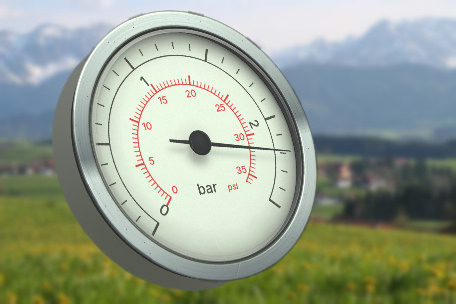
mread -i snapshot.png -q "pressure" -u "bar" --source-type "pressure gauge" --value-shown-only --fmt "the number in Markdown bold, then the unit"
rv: **2.2** bar
